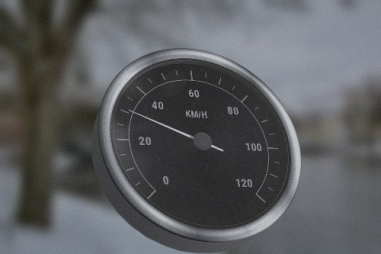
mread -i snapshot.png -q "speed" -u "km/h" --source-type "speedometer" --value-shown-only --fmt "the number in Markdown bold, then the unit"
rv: **30** km/h
